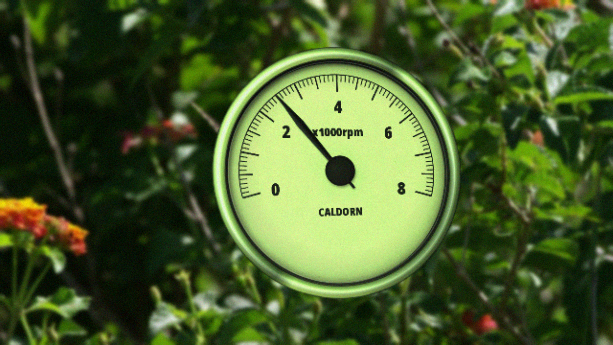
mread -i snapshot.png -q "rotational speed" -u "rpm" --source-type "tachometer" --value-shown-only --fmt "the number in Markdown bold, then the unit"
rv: **2500** rpm
